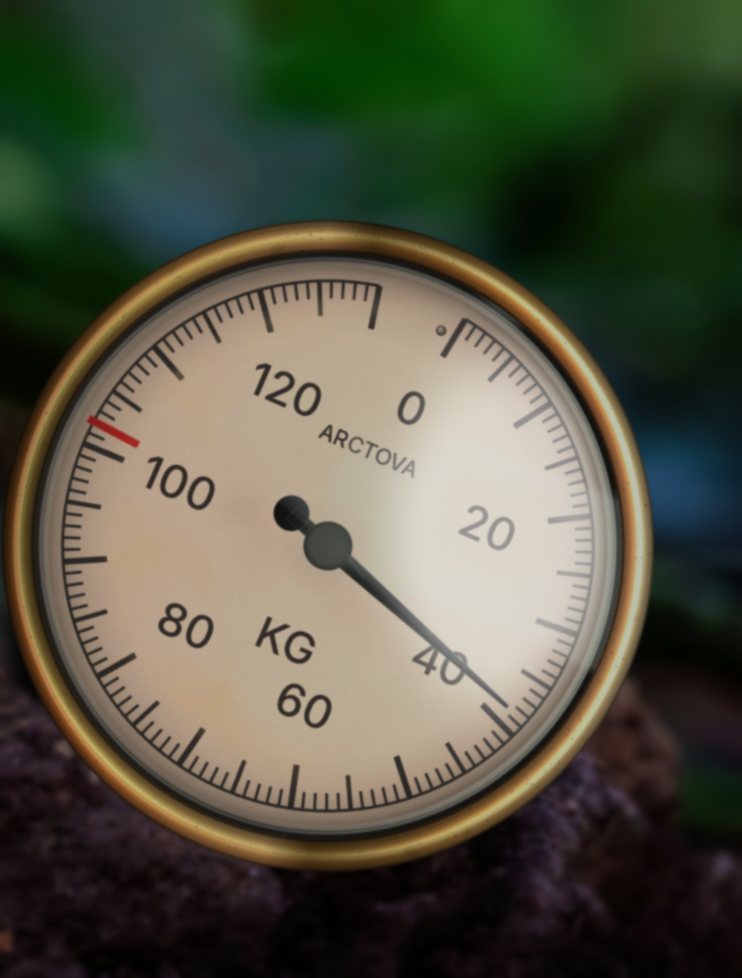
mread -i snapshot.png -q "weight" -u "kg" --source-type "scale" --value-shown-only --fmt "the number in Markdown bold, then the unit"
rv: **38.5** kg
